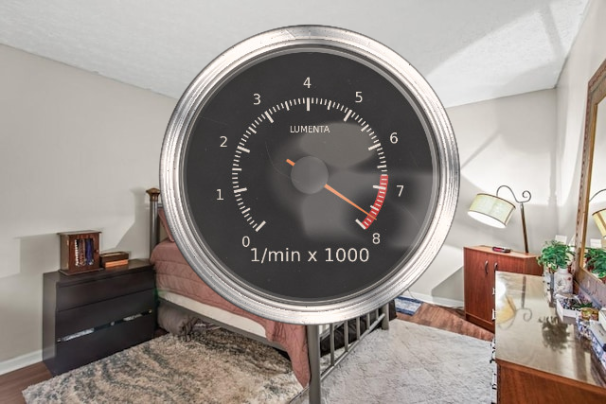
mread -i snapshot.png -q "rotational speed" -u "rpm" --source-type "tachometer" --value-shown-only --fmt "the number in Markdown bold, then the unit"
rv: **7700** rpm
